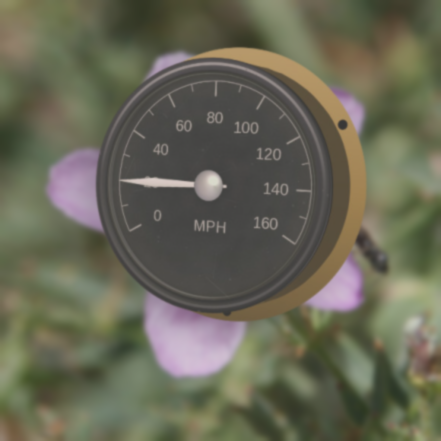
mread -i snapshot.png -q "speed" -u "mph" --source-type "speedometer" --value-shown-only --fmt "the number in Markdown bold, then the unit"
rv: **20** mph
